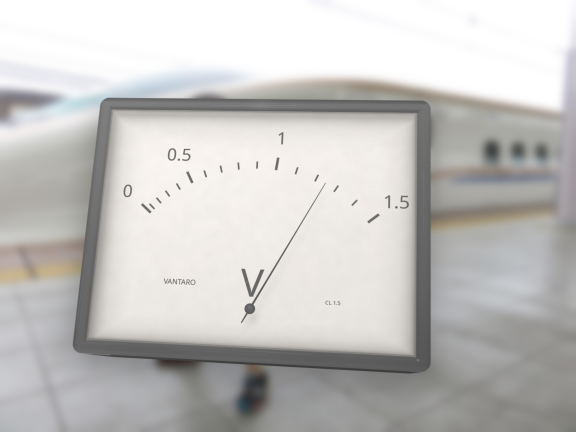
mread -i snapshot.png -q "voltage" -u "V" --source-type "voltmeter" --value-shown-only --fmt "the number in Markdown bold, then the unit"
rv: **1.25** V
